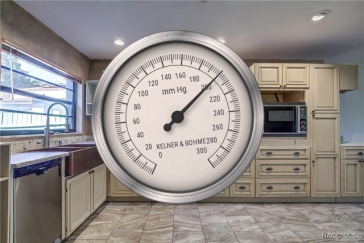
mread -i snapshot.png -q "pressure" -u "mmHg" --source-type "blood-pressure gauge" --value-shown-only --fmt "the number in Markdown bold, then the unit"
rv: **200** mmHg
